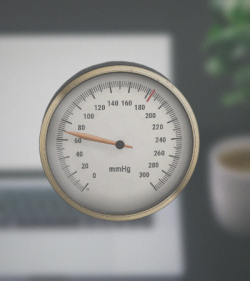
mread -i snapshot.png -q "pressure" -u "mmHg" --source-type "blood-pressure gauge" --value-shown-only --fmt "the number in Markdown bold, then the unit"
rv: **70** mmHg
